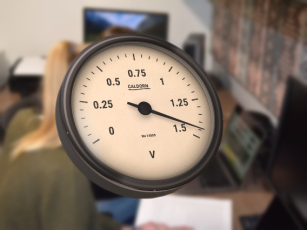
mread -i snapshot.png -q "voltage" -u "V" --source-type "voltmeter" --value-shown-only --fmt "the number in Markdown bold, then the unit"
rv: **1.45** V
